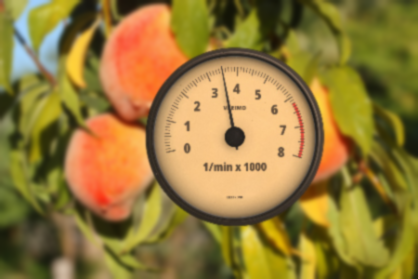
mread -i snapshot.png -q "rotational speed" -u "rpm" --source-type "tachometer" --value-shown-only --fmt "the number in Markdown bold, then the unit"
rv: **3500** rpm
